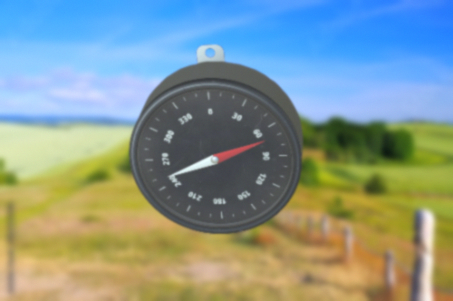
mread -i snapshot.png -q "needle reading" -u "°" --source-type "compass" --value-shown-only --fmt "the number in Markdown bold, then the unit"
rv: **70** °
